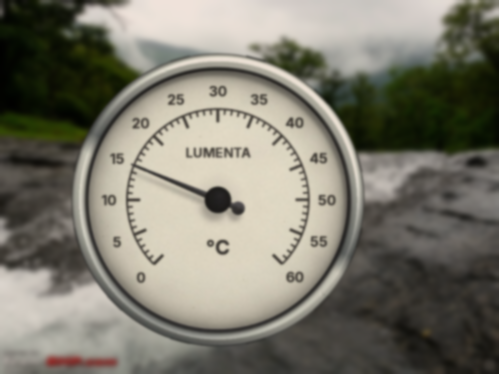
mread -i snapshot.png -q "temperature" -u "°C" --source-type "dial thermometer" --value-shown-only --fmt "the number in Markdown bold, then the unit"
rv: **15** °C
